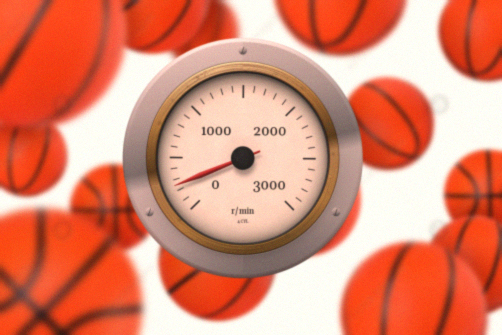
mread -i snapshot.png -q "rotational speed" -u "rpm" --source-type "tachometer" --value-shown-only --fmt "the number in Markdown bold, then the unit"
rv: **250** rpm
